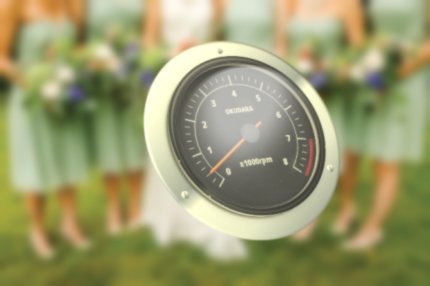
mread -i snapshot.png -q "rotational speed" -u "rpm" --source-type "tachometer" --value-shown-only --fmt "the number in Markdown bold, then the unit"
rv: **400** rpm
